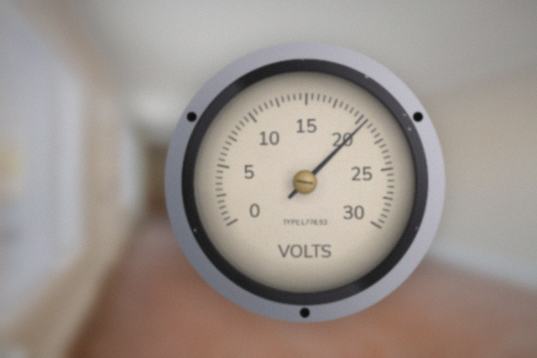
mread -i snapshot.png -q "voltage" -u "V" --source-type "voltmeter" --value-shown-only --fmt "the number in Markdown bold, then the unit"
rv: **20.5** V
